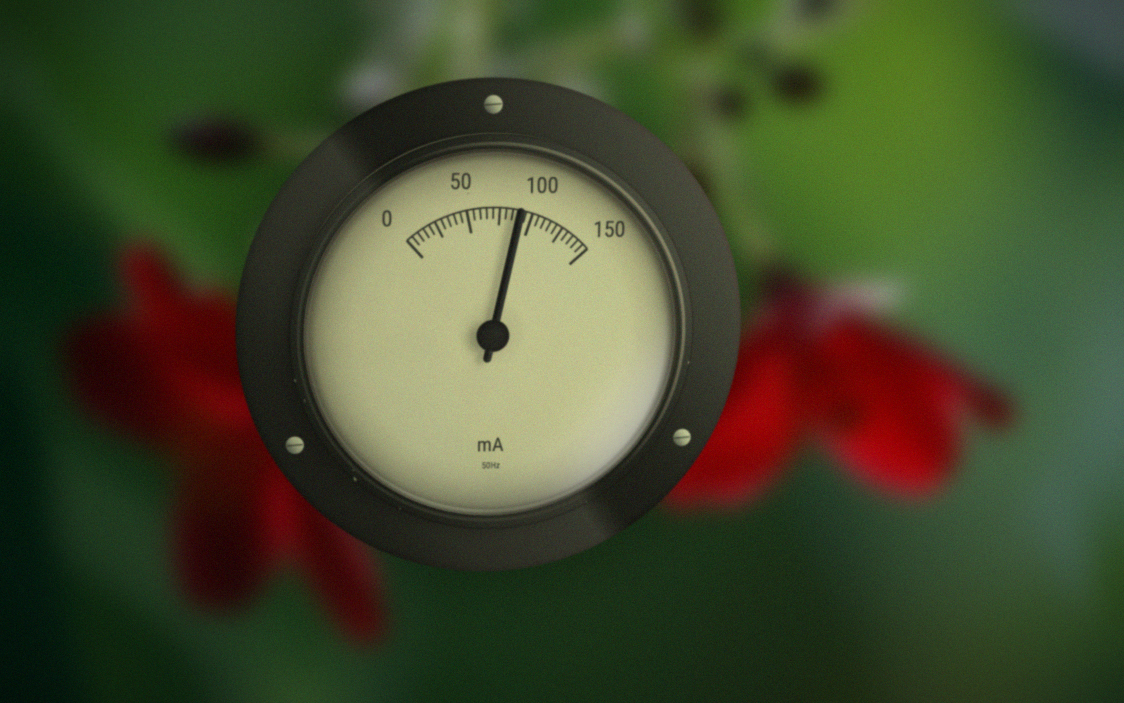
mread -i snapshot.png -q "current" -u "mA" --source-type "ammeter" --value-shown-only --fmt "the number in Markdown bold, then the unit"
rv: **90** mA
